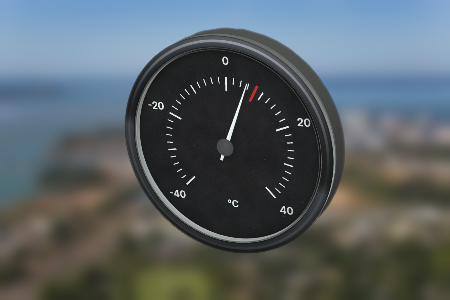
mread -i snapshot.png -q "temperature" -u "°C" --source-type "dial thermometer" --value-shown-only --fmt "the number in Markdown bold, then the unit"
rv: **6** °C
